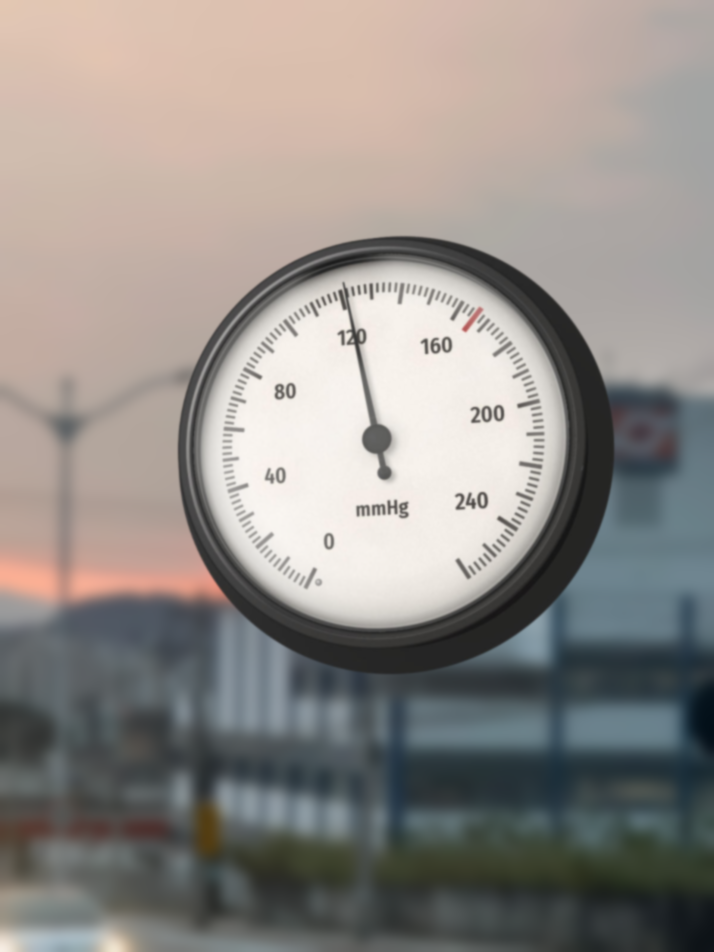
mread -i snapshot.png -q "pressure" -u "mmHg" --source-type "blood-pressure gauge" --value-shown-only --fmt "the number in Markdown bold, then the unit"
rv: **122** mmHg
